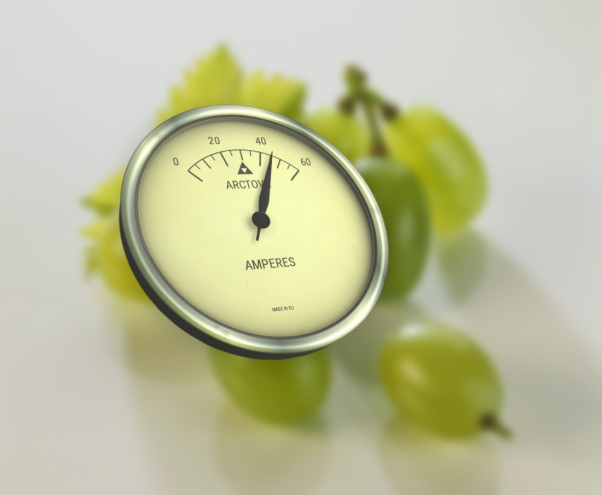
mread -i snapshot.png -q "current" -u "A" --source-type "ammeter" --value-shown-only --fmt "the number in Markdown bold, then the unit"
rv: **45** A
